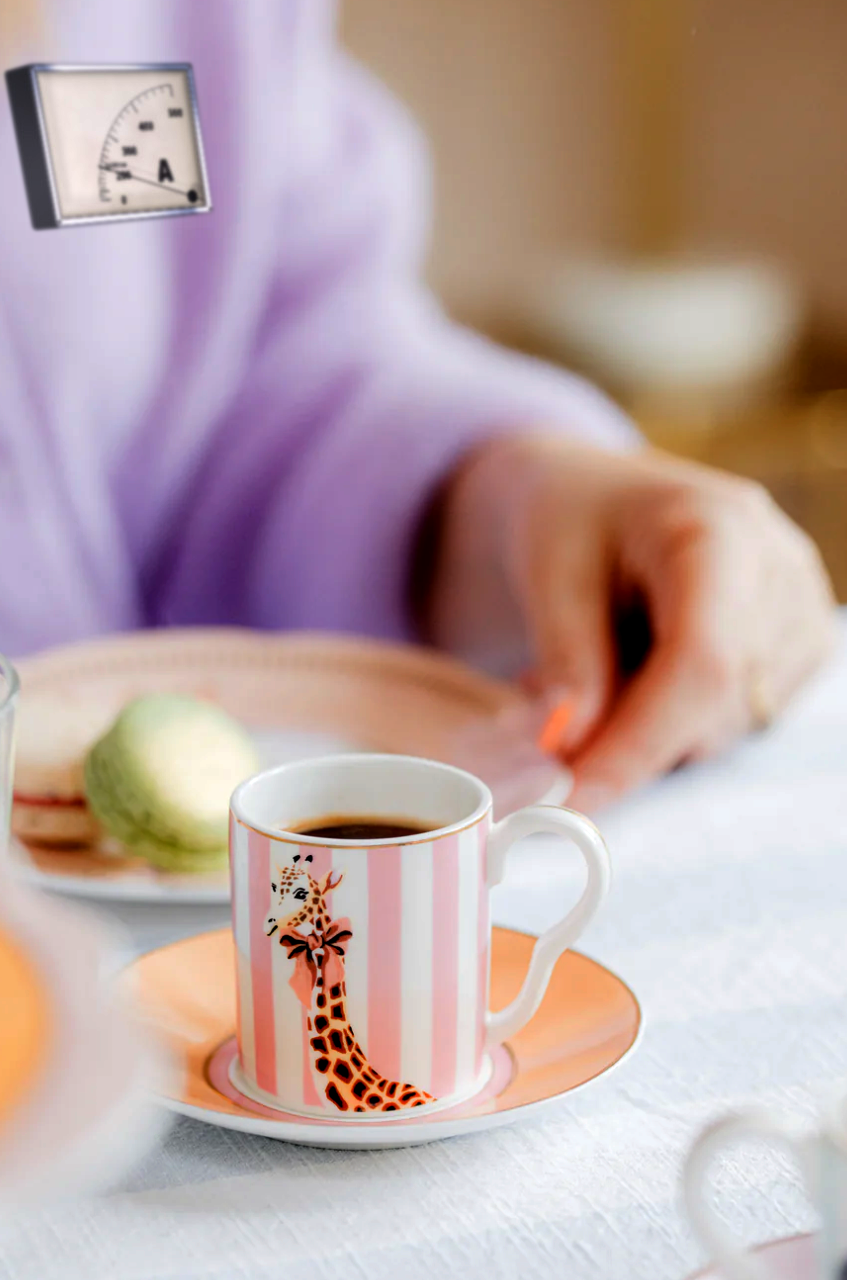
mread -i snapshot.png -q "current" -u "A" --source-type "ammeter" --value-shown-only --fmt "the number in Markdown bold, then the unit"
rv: **200** A
